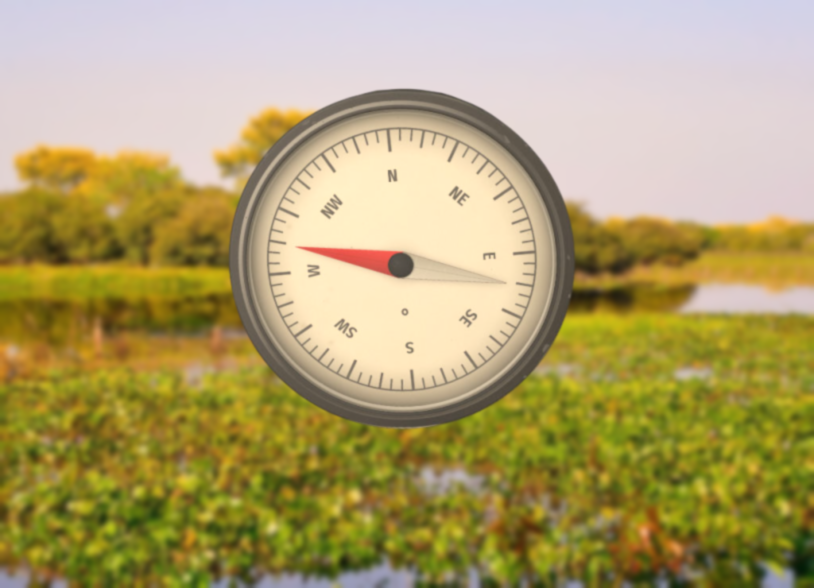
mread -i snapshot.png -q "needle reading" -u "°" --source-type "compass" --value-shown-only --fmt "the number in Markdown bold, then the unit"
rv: **285** °
